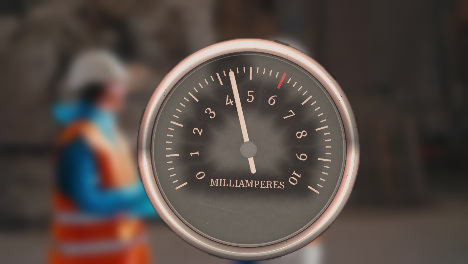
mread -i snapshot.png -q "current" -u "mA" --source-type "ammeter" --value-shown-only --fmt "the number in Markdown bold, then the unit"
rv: **4.4** mA
